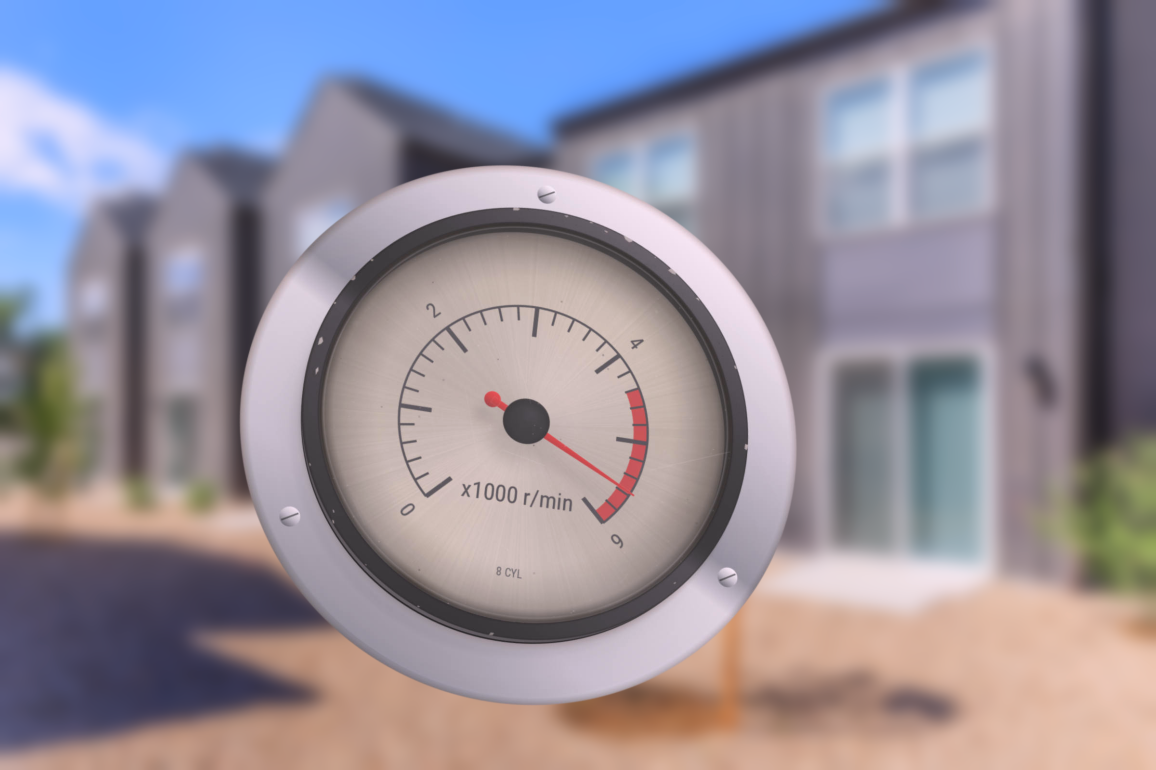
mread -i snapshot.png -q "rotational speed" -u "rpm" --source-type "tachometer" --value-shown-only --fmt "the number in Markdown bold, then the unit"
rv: **5600** rpm
